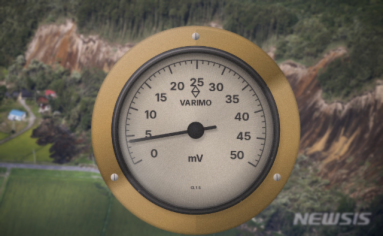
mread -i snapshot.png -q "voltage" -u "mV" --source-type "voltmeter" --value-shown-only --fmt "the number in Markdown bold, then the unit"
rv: **4** mV
